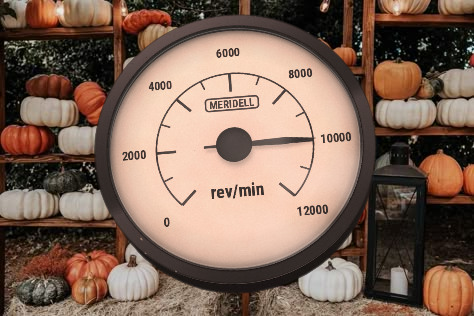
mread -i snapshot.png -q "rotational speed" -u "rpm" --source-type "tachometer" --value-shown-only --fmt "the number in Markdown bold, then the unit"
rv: **10000** rpm
